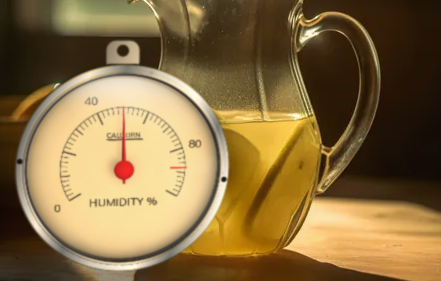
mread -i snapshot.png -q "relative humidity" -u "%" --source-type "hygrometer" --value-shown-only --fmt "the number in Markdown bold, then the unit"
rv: **50** %
